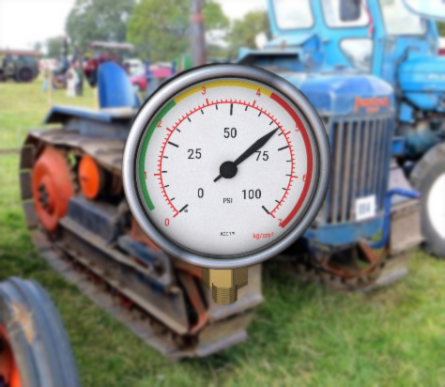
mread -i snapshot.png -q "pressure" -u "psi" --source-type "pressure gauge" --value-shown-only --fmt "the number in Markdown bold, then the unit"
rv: **67.5** psi
